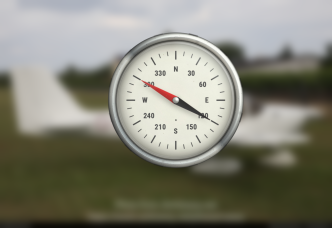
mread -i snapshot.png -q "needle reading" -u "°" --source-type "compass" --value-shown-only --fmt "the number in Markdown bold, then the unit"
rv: **300** °
